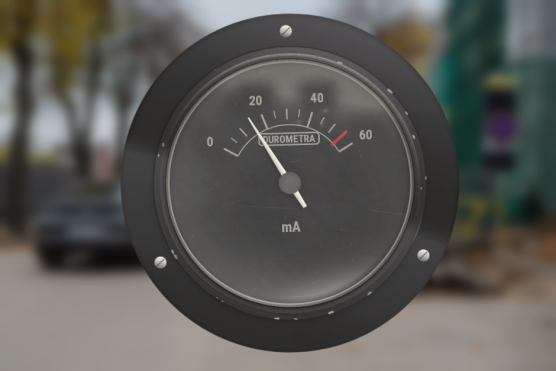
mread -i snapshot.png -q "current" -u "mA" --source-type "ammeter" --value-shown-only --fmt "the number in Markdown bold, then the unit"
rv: **15** mA
